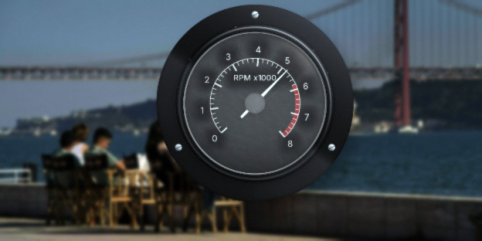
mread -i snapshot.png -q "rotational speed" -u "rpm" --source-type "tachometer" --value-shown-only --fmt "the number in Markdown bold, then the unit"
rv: **5200** rpm
